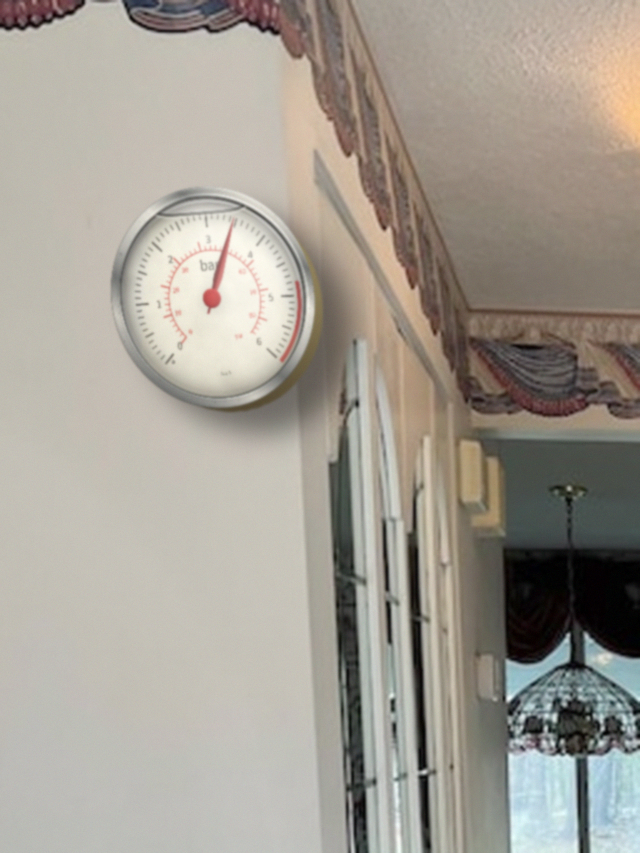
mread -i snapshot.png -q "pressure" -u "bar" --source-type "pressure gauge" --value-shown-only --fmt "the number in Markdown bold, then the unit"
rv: **3.5** bar
